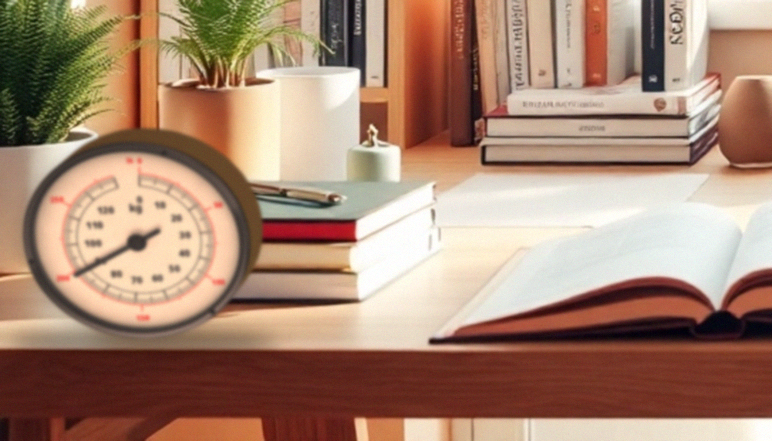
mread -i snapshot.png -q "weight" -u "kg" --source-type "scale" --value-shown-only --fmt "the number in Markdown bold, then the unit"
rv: **90** kg
